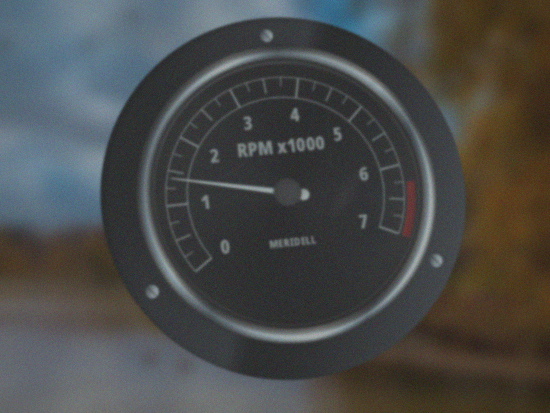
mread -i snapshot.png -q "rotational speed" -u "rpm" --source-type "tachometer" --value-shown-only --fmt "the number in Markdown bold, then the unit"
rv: **1375** rpm
